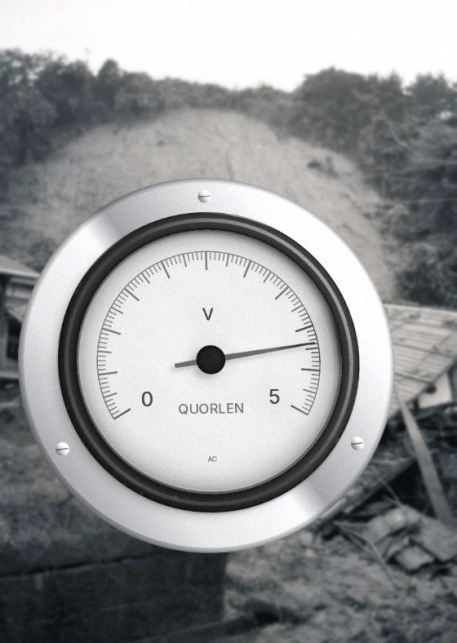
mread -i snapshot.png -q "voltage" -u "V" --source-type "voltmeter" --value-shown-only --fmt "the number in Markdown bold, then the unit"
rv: **4.2** V
